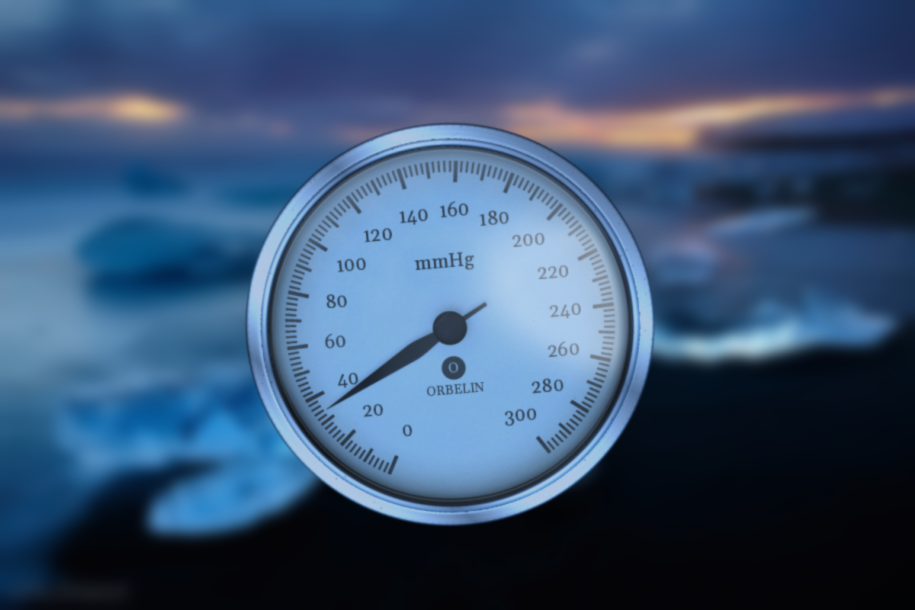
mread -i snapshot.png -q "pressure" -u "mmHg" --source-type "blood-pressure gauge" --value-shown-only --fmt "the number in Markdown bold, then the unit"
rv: **34** mmHg
